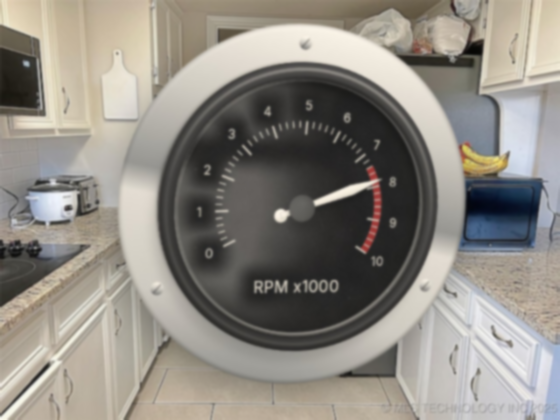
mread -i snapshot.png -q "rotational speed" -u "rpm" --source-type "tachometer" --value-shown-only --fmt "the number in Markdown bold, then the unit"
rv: **7800** rpm
